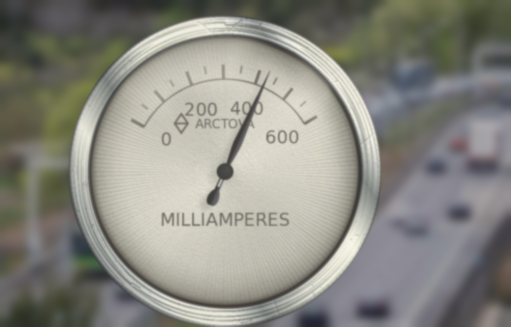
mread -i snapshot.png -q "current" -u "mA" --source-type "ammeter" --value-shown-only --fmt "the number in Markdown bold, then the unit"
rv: **425** mA
